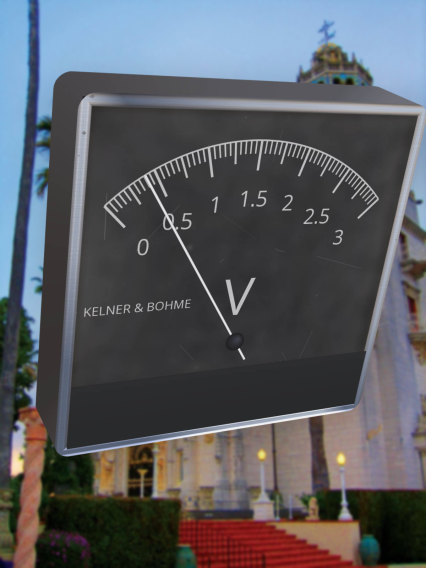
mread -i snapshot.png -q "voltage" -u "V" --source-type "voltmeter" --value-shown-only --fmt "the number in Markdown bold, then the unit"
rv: **0.4** V
